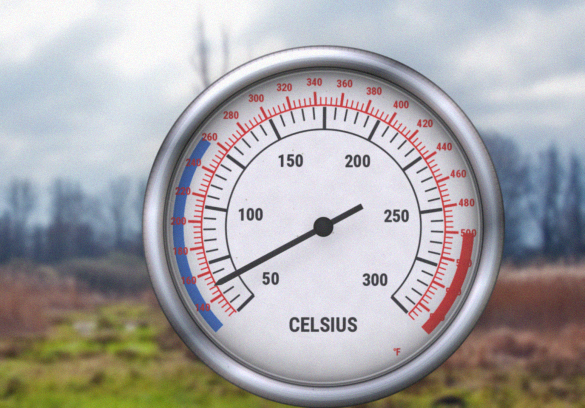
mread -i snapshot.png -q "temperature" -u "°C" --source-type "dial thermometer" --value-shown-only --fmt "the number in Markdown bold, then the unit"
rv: **65** °C
